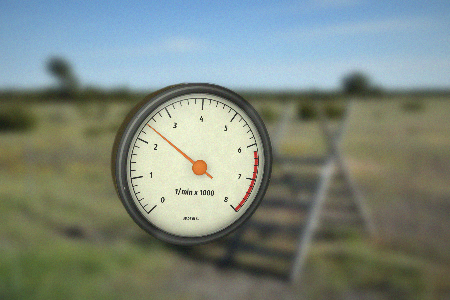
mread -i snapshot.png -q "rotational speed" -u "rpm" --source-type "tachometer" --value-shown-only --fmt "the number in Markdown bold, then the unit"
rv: **2400** rpm
